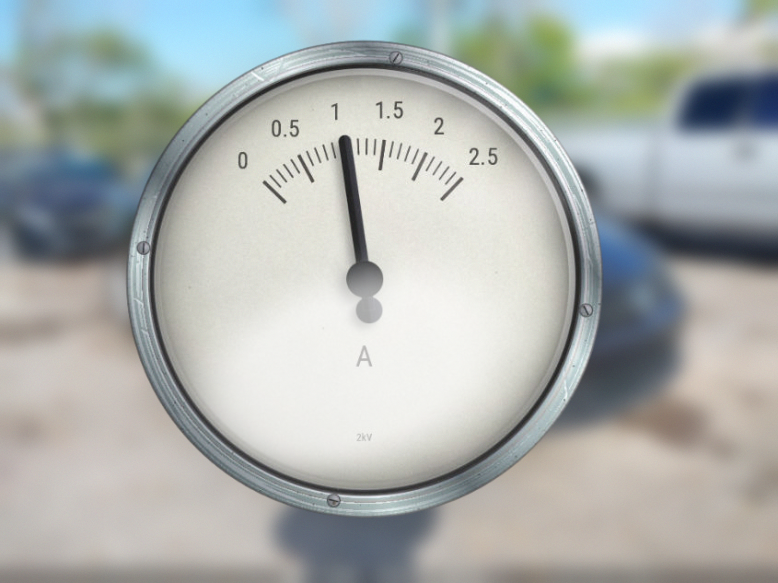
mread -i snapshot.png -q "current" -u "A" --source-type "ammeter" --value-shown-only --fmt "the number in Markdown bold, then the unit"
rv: **1.05** A
